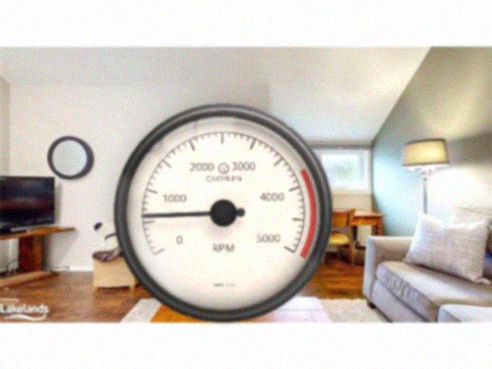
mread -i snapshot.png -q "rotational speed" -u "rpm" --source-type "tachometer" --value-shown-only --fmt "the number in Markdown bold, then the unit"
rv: **600** rpm
